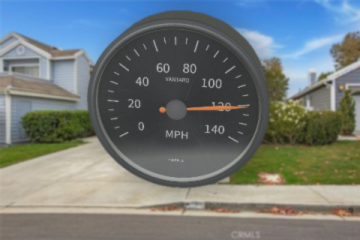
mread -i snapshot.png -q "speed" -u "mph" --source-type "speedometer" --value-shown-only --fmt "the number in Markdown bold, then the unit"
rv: **120** mph
